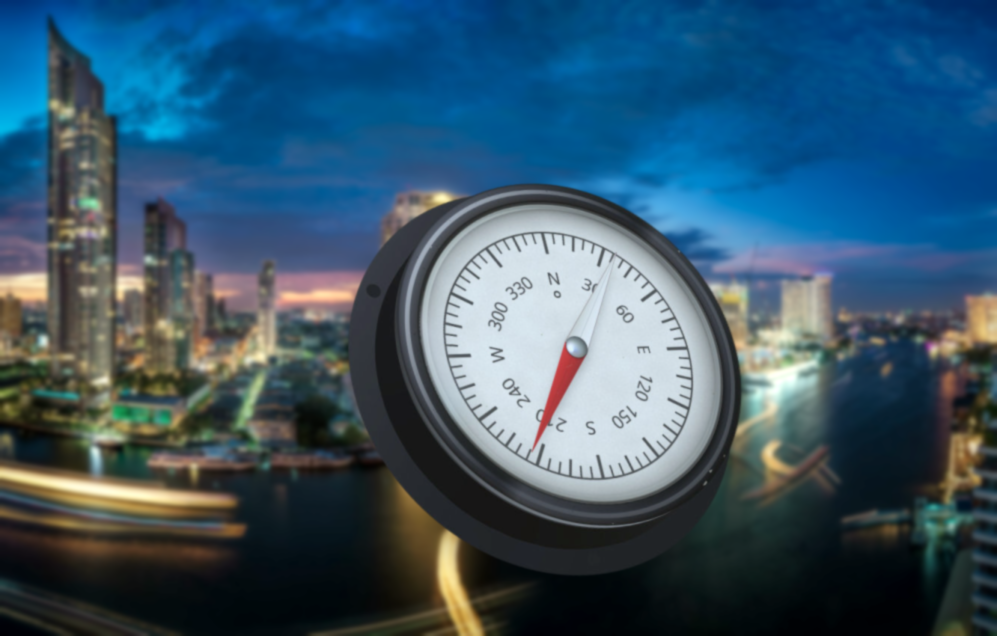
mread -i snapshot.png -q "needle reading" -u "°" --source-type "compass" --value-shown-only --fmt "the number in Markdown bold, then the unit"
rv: **215** °
